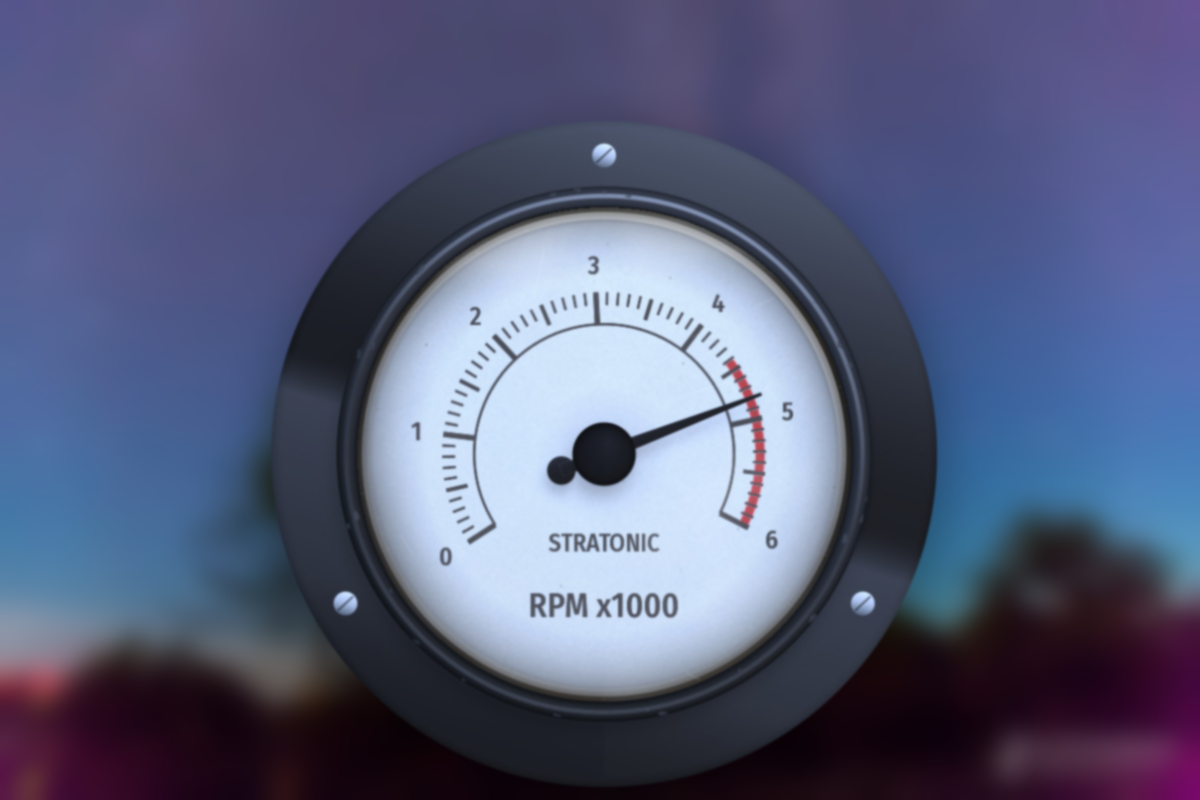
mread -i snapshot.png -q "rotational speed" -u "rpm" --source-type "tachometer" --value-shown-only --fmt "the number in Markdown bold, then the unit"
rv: **4800** rpm
